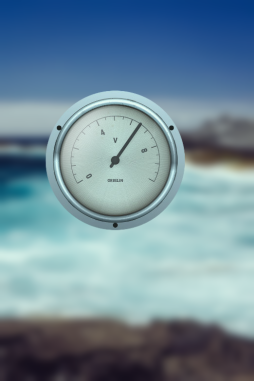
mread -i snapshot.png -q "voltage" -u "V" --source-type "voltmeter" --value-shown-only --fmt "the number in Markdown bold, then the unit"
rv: **6.5** V
